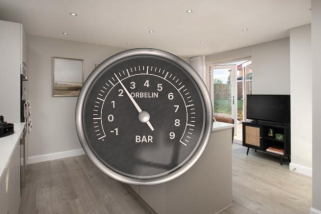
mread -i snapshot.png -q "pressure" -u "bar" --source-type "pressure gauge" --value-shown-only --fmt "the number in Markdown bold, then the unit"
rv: **2.4** bar
